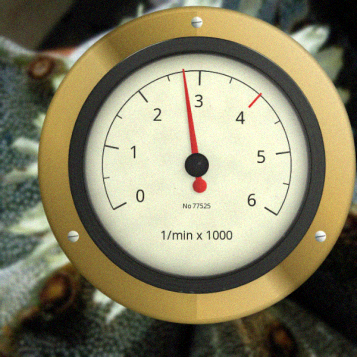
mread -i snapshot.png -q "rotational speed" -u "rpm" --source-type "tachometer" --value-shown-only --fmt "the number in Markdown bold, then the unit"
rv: **2750** rpm
